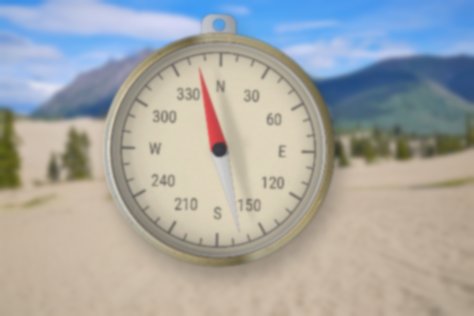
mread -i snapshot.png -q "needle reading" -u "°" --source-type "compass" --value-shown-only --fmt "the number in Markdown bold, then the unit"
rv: **345** °
